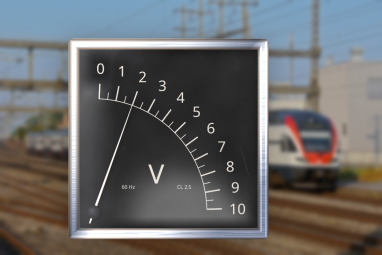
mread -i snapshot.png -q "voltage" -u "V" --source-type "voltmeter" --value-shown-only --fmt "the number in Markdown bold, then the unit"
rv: **2** V
